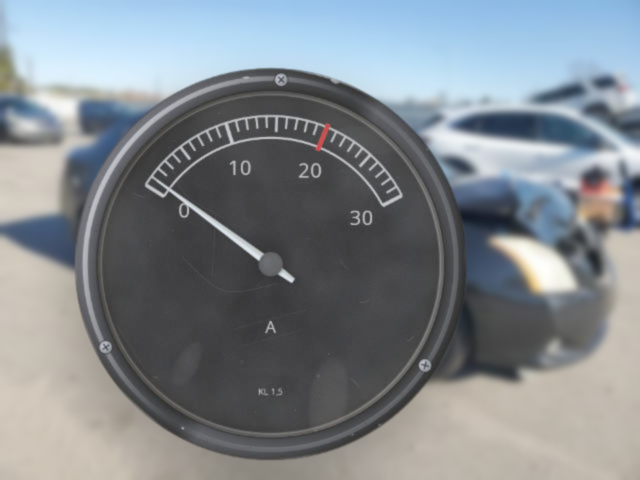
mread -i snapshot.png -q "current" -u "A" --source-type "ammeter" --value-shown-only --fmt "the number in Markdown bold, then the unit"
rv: **1** A
